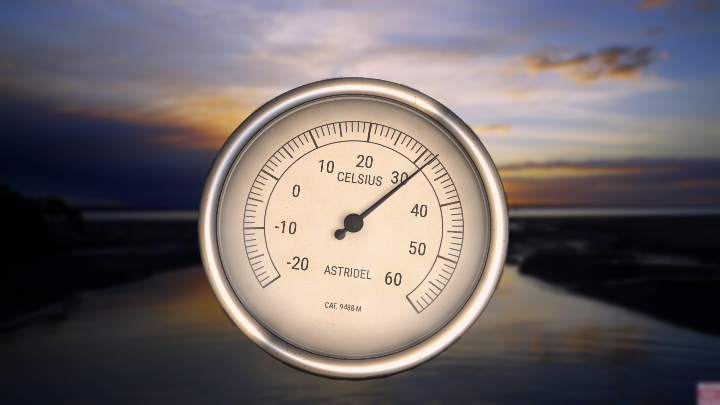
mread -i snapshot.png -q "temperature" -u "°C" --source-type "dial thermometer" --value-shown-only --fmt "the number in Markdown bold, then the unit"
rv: **32** °C
